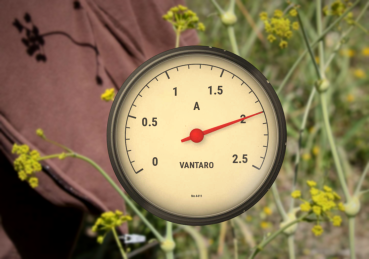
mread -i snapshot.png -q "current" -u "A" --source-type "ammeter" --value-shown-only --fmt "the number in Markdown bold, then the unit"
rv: **2** A
